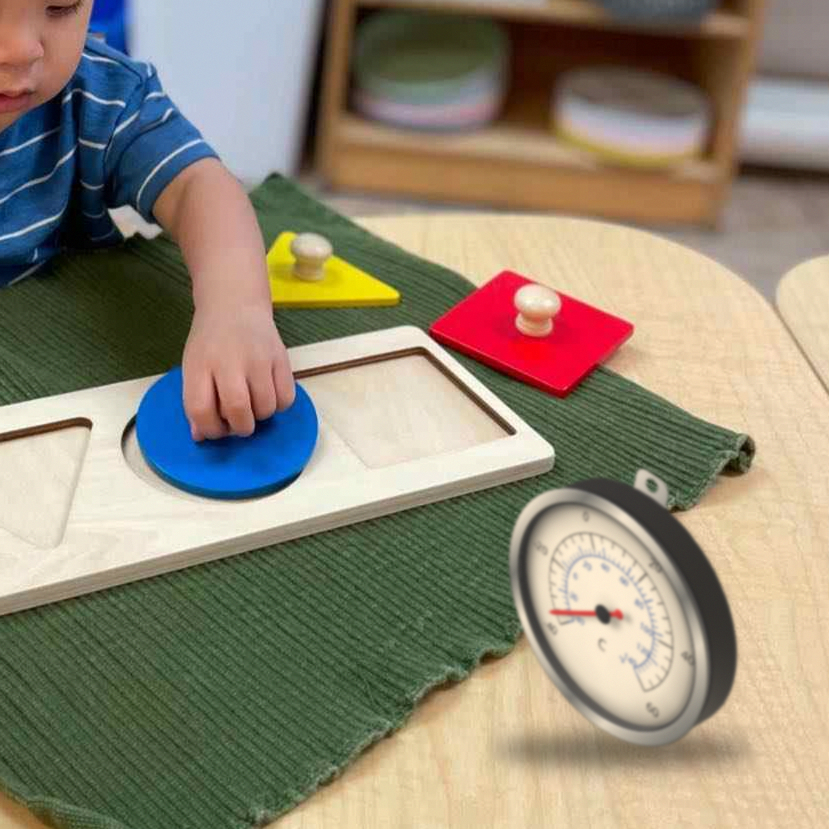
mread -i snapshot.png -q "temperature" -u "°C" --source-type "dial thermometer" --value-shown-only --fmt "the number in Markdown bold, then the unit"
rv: **-36** °C
